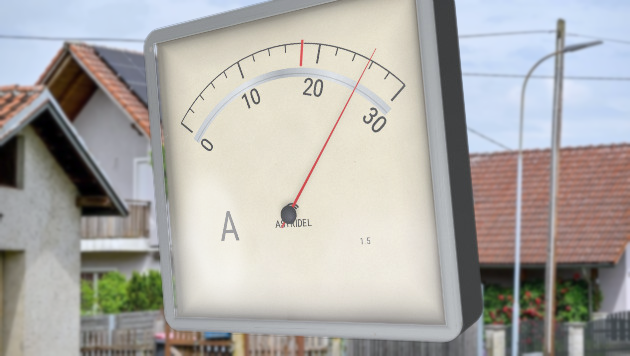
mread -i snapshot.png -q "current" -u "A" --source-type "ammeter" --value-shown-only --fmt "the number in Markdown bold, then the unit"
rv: **26** A
